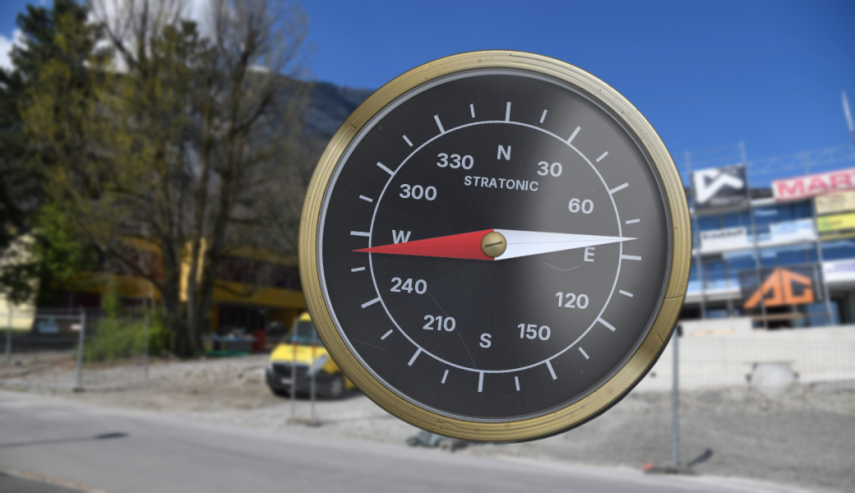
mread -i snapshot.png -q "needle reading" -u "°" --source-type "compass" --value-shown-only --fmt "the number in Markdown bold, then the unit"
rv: **262.5** °
